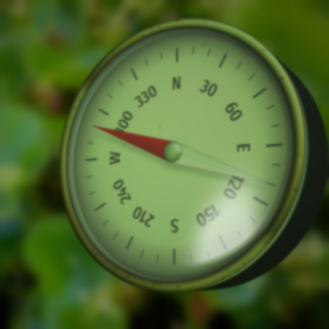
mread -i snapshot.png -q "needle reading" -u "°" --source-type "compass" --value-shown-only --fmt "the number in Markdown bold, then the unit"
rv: **290** °
